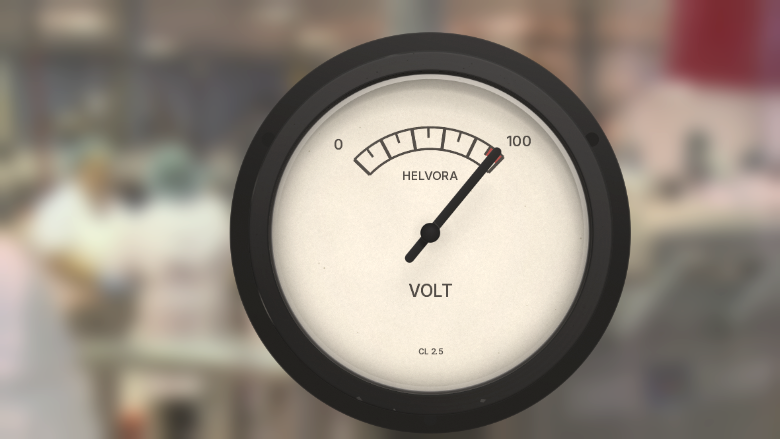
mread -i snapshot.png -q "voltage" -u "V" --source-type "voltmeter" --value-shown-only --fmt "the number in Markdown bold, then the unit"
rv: **95** V
